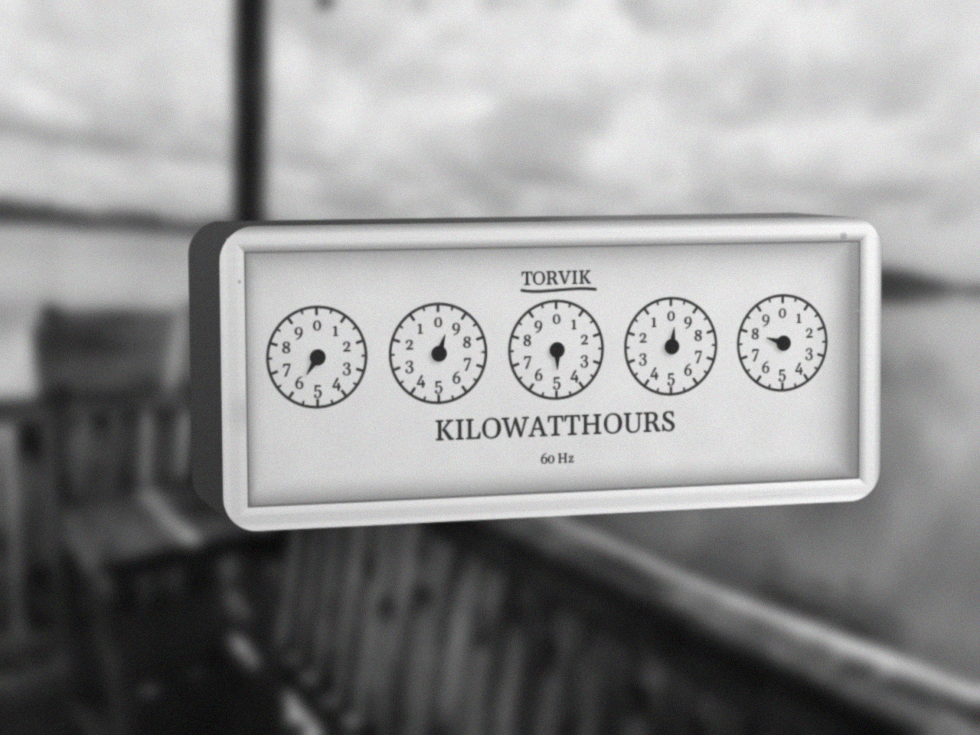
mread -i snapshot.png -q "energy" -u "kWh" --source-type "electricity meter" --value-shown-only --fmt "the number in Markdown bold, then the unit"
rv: **59498** kWh
